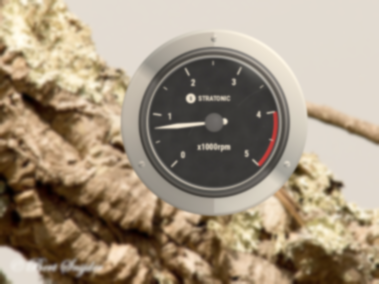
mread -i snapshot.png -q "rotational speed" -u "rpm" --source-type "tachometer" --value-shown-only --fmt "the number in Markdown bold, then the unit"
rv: **750** rpm
